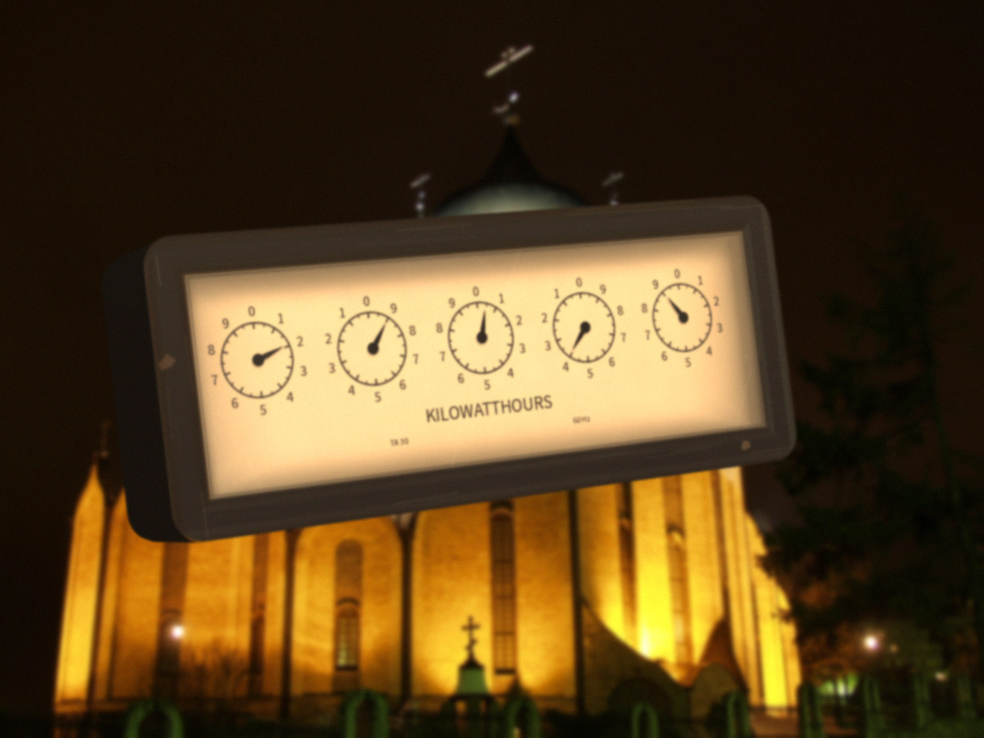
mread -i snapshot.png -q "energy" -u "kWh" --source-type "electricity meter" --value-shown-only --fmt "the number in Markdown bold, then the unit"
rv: **19039** kWh
